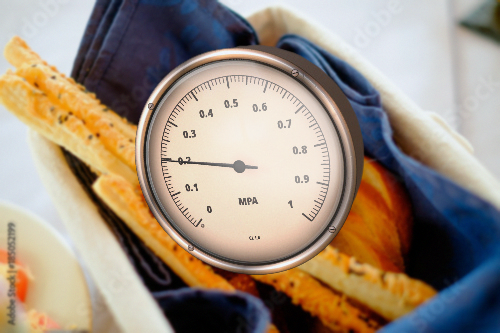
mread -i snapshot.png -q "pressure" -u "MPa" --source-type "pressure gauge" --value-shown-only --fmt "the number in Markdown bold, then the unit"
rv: **0.2** MPa
